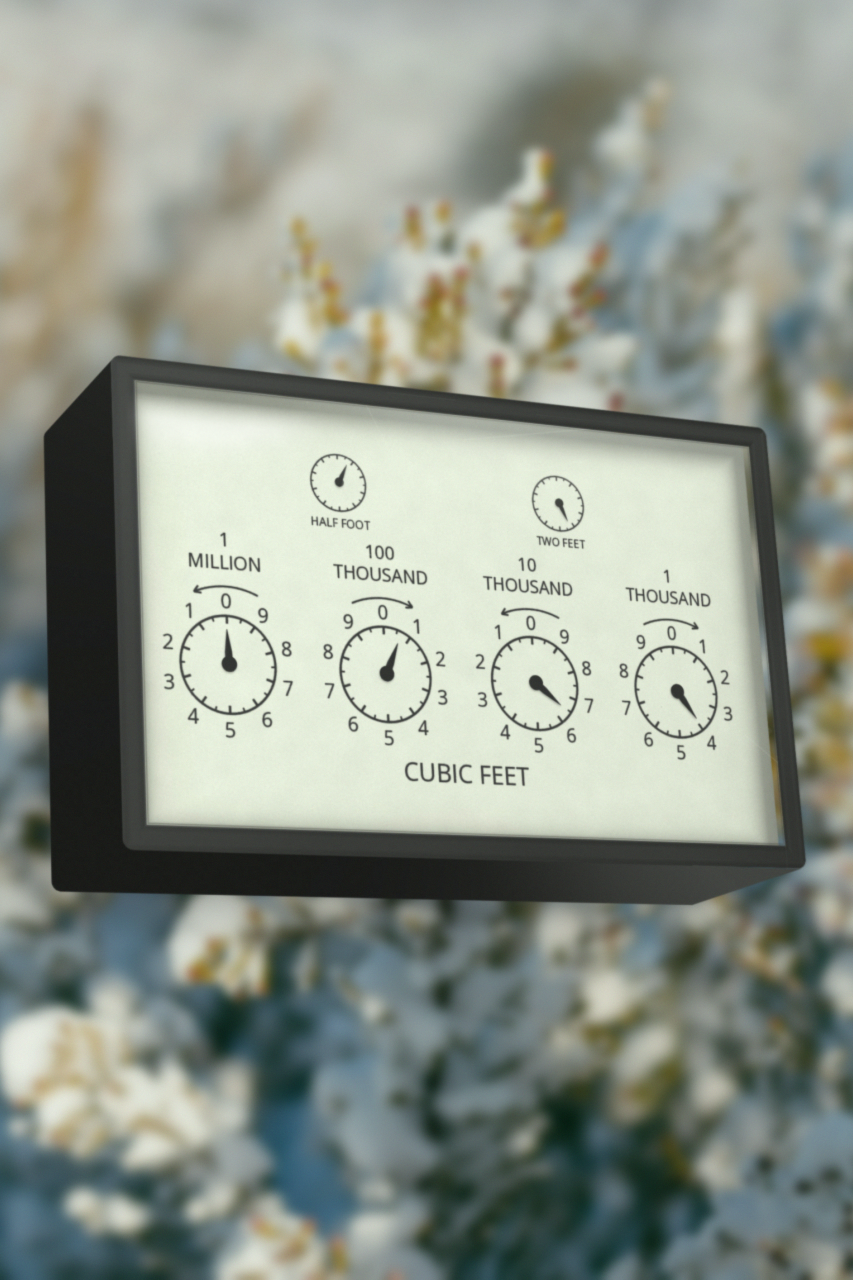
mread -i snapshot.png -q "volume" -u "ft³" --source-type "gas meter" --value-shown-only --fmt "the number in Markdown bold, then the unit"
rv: **6400** ft³
